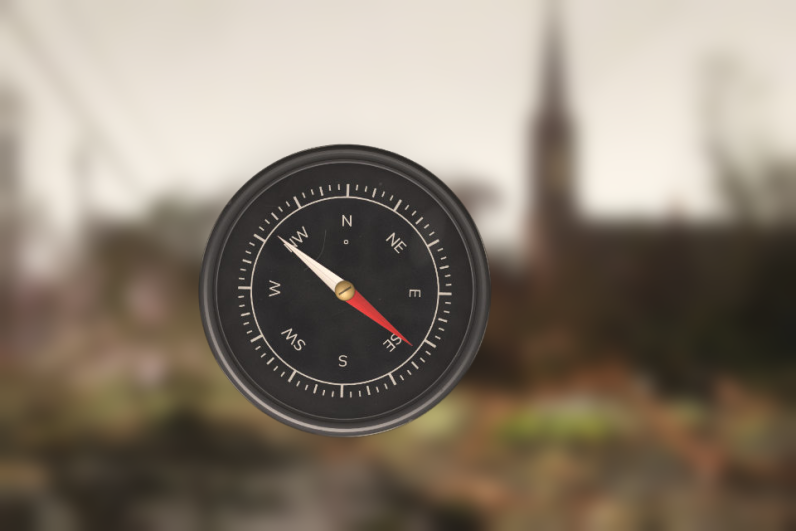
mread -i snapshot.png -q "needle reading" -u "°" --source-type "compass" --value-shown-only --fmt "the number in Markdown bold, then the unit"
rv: **127.5** °
